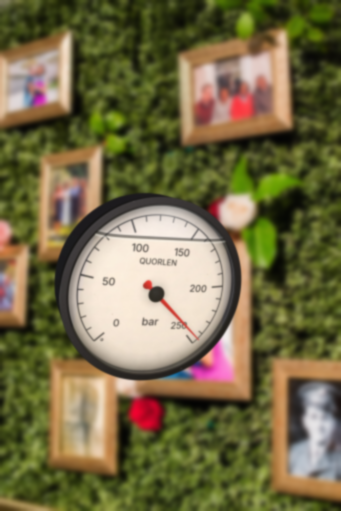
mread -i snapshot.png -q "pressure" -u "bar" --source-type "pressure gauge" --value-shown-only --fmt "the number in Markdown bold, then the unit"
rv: **245** bar
